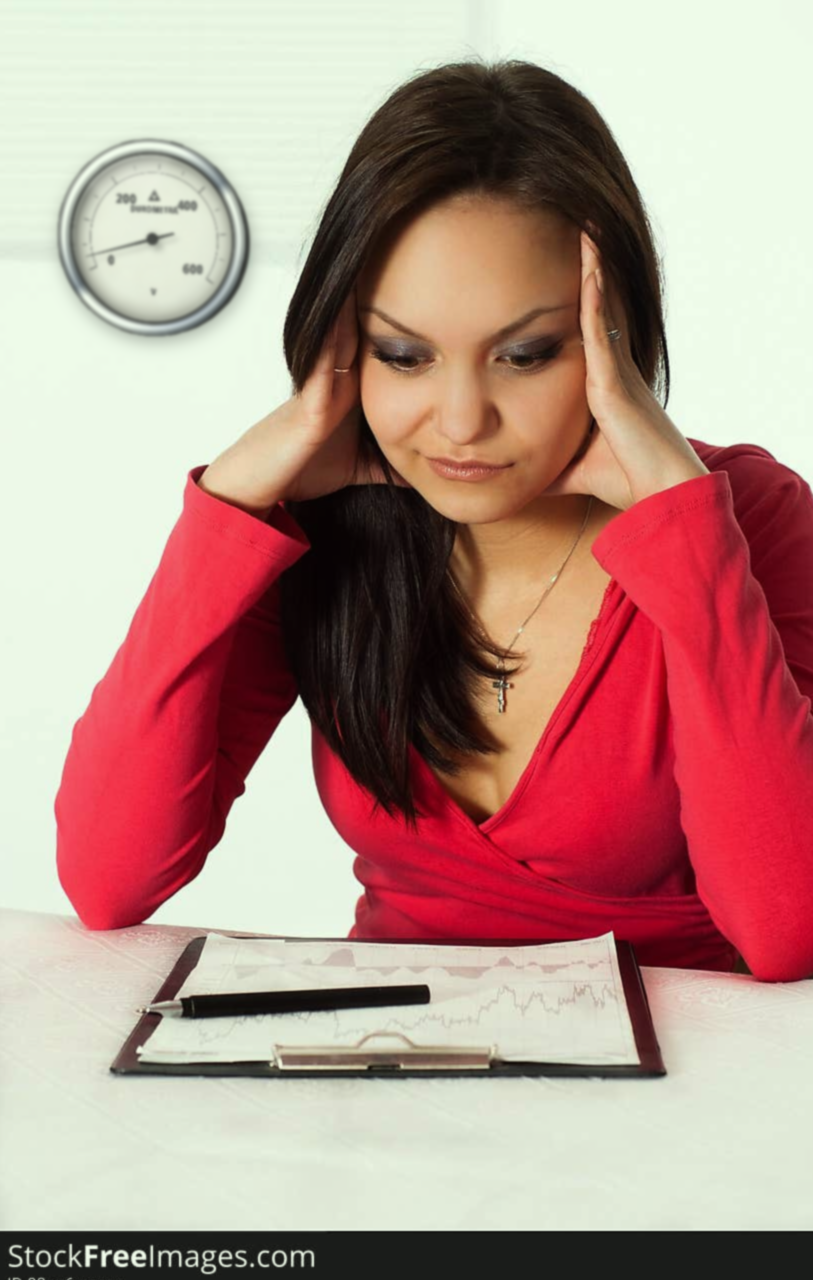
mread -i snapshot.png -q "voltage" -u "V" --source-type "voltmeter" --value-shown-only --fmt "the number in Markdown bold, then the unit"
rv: **25** V
